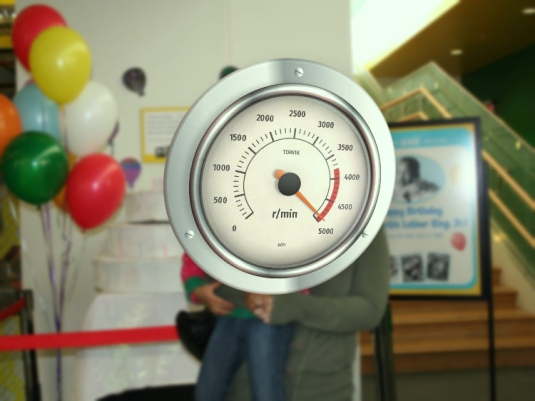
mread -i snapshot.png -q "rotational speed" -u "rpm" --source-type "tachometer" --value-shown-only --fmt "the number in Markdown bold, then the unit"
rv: **4900** rpm
